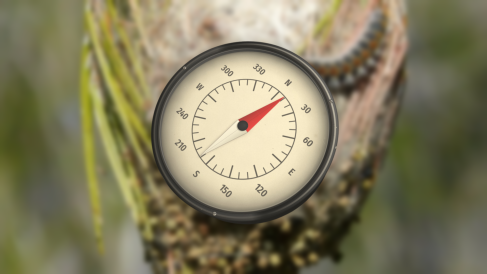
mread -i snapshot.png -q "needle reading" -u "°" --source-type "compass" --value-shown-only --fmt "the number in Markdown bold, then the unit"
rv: **10** °
